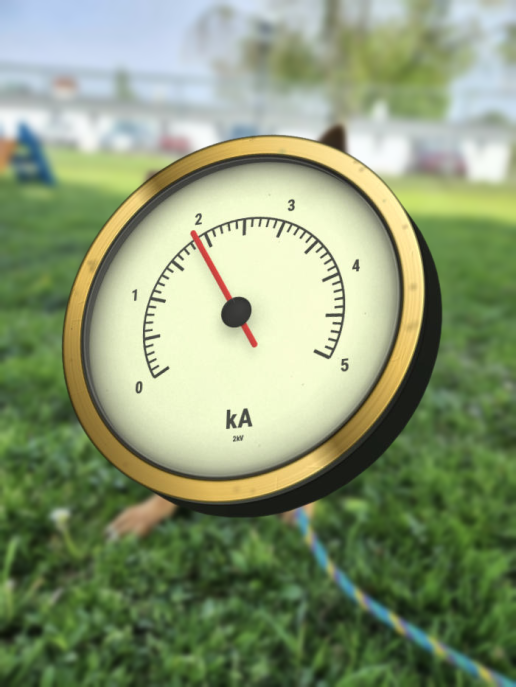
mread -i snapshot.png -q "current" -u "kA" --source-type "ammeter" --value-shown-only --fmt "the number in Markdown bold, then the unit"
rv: **1.9** kA
